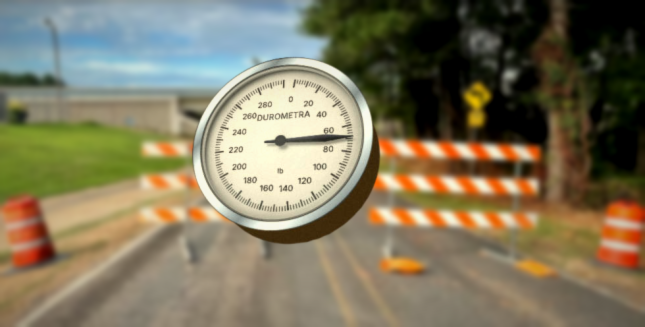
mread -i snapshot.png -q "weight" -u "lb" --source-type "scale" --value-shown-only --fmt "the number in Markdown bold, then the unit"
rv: **70** lb
